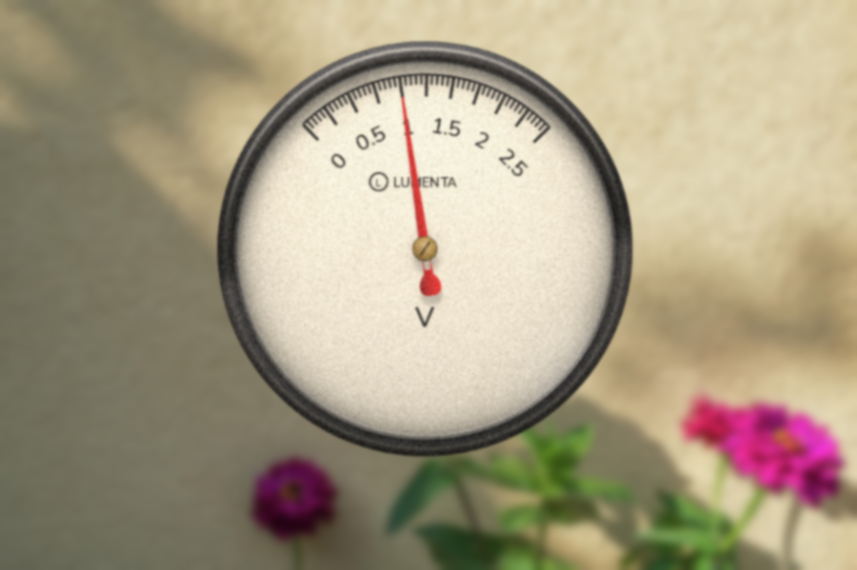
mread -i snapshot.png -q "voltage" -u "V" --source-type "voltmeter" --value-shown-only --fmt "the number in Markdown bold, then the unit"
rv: **1** V
